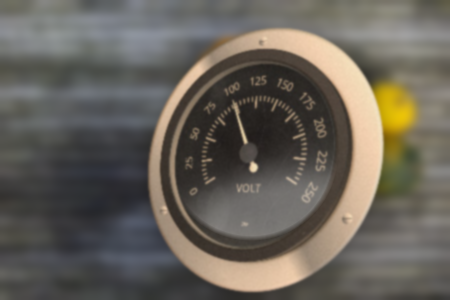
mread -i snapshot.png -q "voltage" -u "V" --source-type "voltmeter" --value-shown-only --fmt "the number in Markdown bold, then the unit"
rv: **100** V
